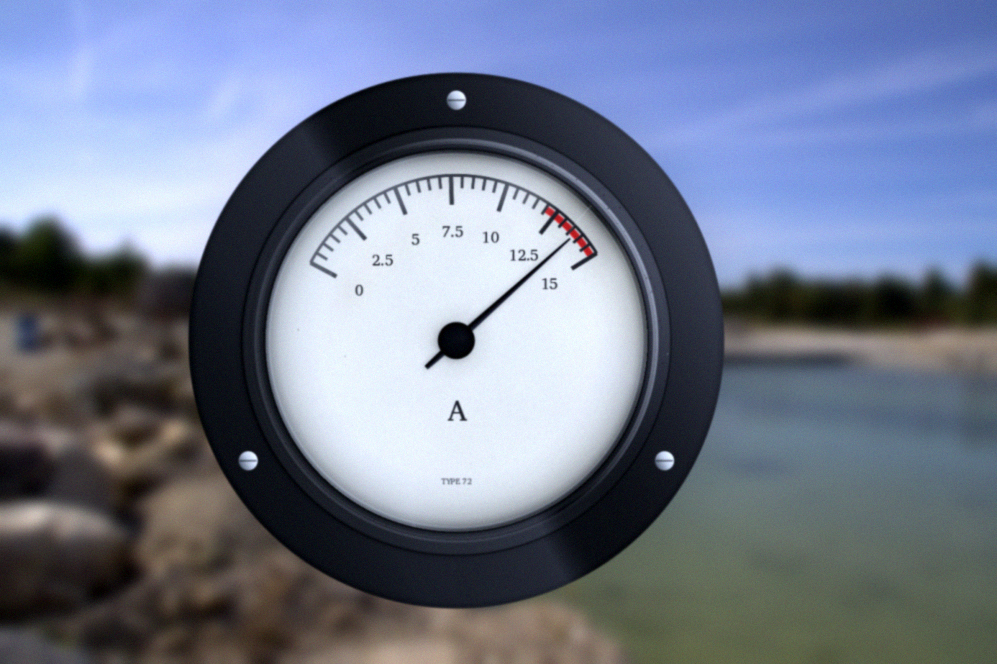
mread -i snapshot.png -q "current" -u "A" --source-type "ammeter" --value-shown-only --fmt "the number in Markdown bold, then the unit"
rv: **13.75** A
